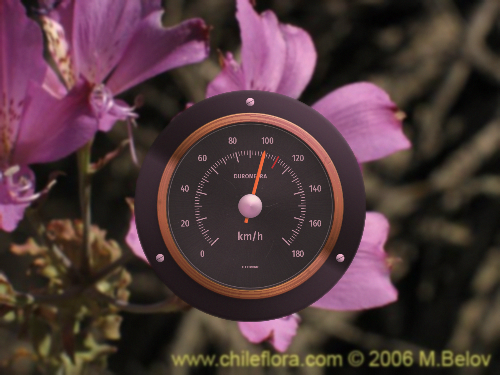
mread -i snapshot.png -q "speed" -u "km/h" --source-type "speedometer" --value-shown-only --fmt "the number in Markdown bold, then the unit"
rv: **100** km/h
